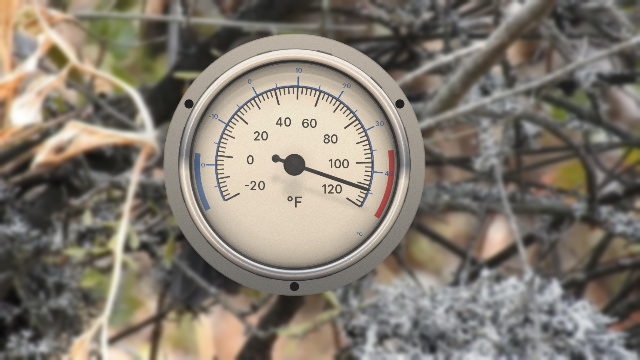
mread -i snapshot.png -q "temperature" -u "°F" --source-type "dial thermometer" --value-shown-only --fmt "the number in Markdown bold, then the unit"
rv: **112** °F
